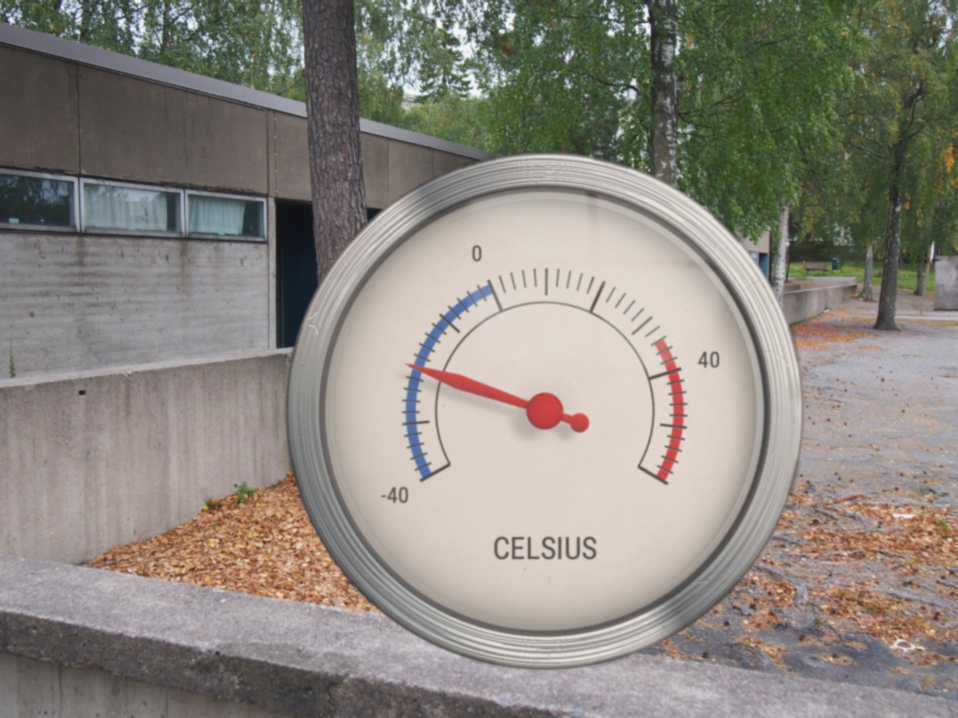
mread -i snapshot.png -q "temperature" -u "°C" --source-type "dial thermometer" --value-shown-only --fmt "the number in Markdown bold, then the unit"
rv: **-20** °C
